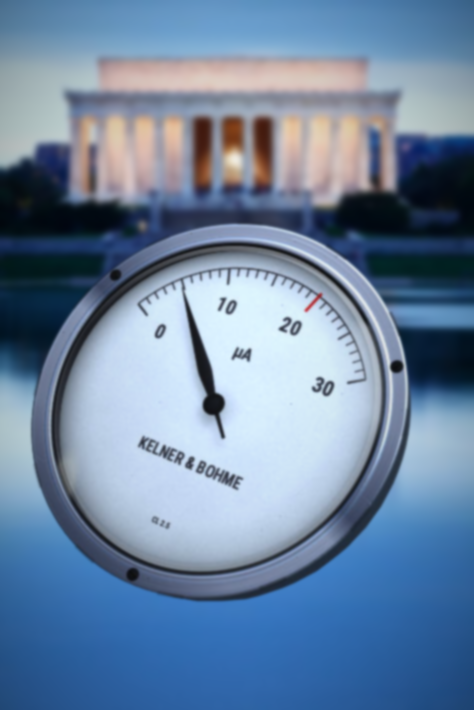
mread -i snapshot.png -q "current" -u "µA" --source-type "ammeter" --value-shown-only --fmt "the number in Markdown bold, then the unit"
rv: **5** µA
